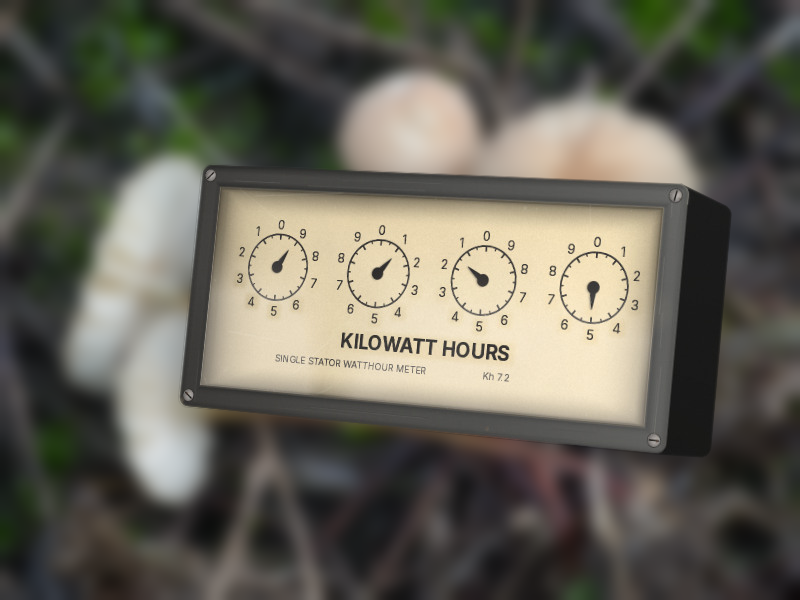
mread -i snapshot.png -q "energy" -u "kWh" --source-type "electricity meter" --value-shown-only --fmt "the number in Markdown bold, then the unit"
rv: **9115** kWh
